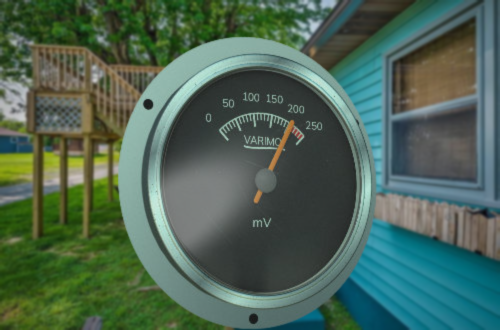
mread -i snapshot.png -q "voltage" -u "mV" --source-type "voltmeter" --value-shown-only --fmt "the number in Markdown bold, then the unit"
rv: **200** mV
